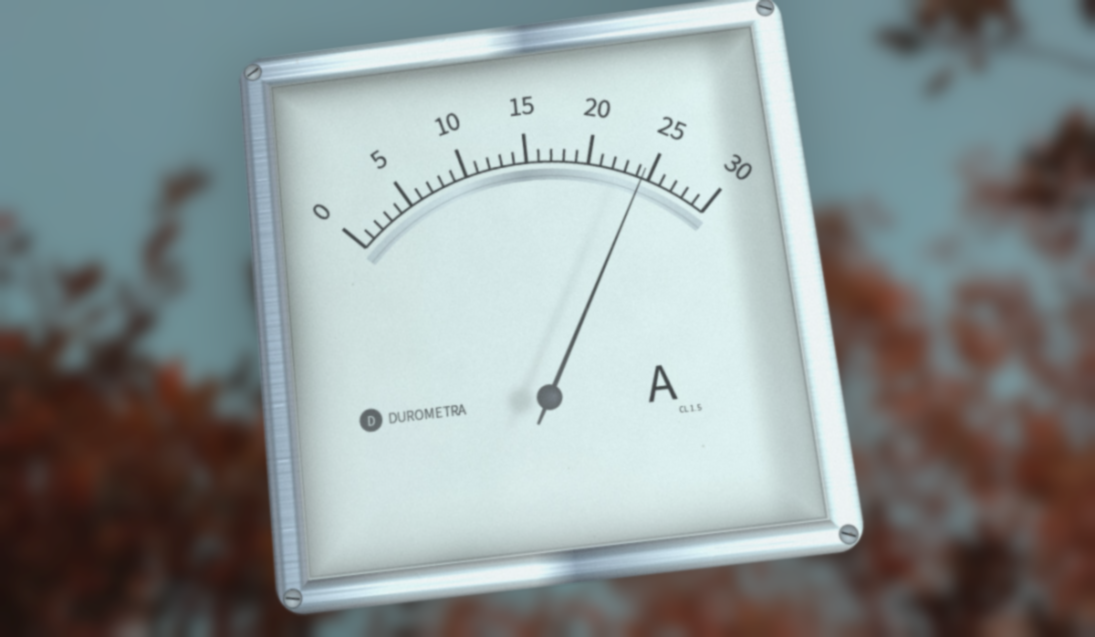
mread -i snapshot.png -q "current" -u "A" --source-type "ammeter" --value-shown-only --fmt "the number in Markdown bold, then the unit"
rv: **24.5** A
